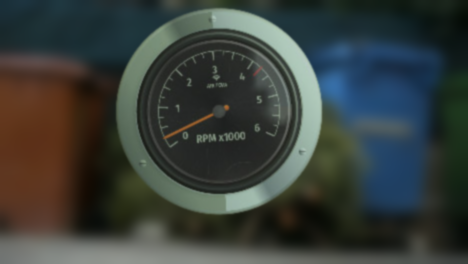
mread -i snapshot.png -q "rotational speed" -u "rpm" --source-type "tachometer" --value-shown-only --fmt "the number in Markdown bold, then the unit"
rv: **250** rpm
